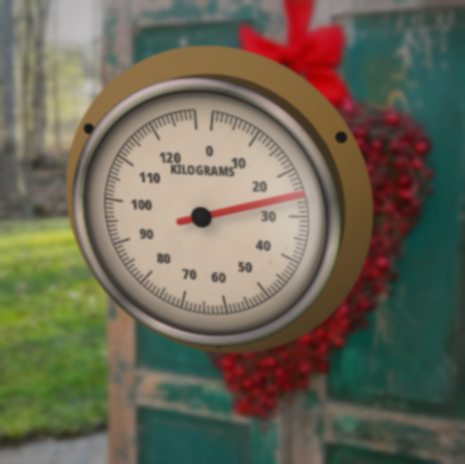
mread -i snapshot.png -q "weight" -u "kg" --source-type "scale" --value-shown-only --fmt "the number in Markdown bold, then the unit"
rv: **25** kg
